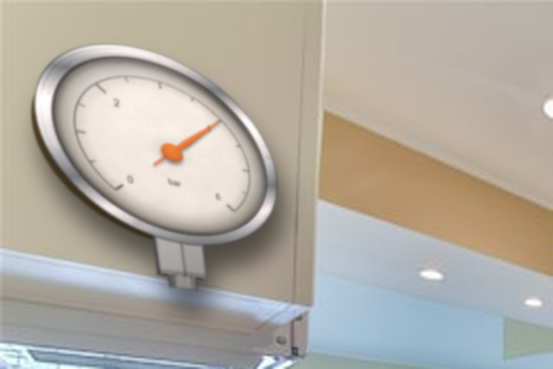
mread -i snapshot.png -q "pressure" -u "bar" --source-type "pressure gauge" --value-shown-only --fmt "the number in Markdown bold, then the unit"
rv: **4** bar
